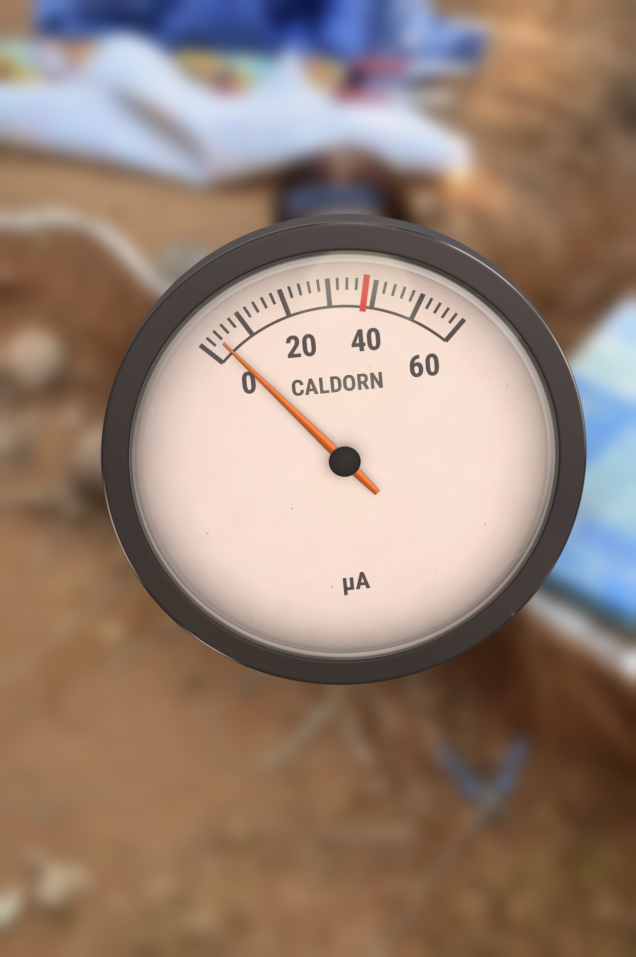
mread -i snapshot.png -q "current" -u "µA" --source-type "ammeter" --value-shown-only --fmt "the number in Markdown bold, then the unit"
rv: **4** µA
